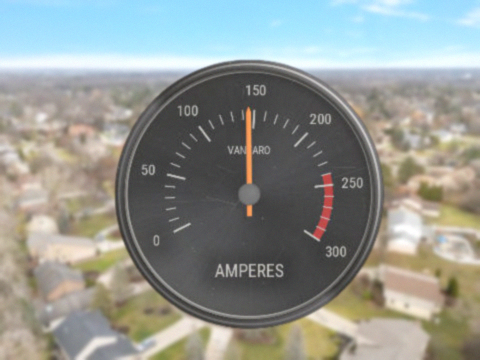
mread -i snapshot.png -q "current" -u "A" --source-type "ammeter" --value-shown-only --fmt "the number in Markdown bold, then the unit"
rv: **145** A
